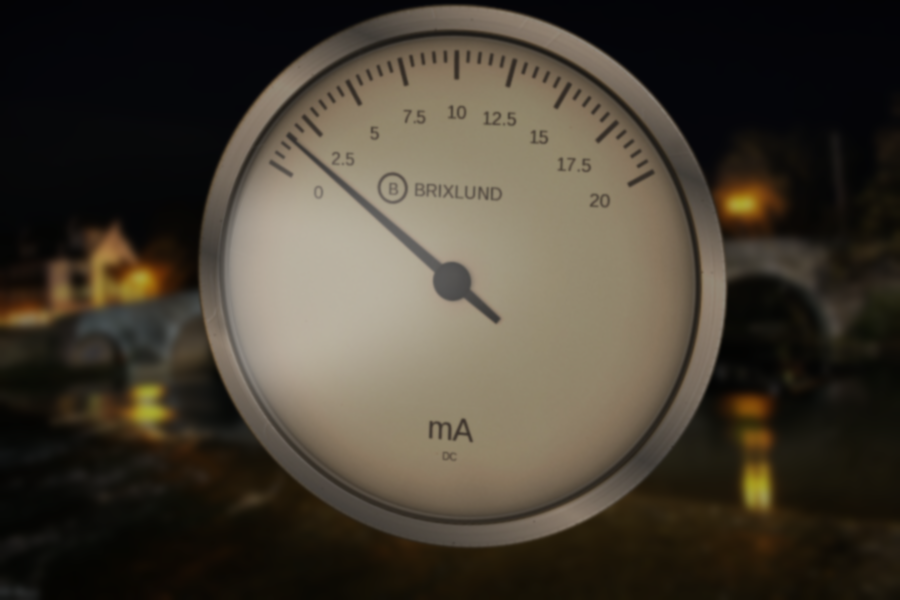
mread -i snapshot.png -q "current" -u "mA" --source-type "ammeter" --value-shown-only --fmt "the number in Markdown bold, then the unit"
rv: **1.5** mA
